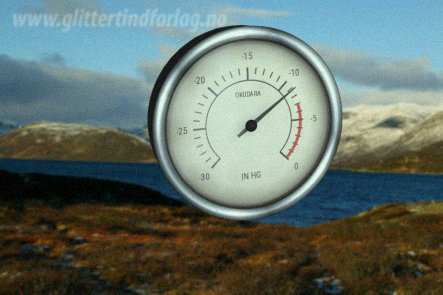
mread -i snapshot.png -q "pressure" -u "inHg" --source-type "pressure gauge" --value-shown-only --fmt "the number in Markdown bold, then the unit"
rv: **-9** inHg
